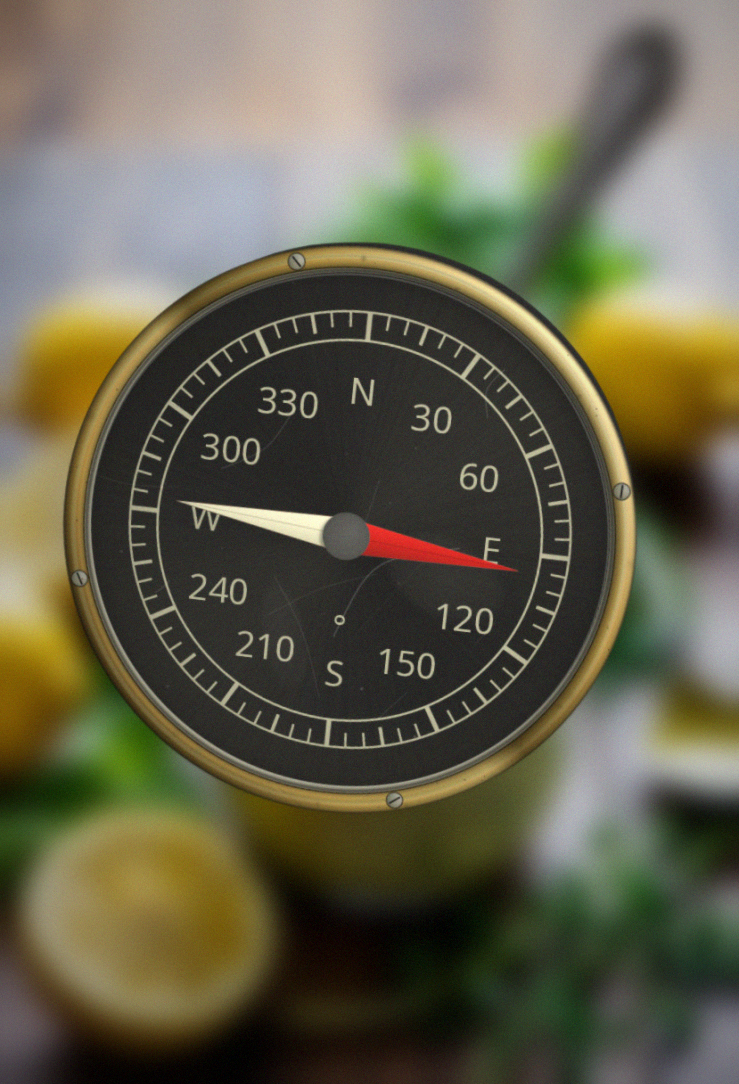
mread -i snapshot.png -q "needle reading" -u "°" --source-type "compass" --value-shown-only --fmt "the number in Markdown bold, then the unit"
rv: **95** °
